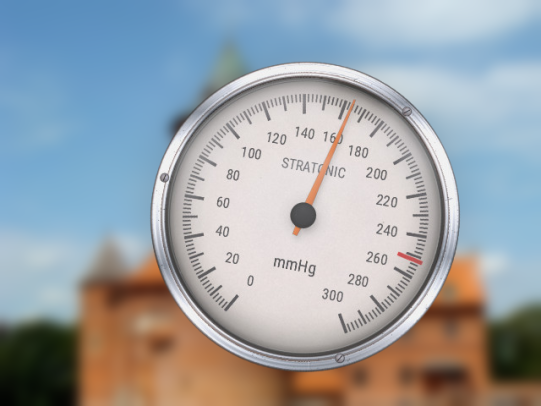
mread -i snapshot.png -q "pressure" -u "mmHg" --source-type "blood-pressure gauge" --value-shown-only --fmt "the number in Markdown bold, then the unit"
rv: **164** mmHg
